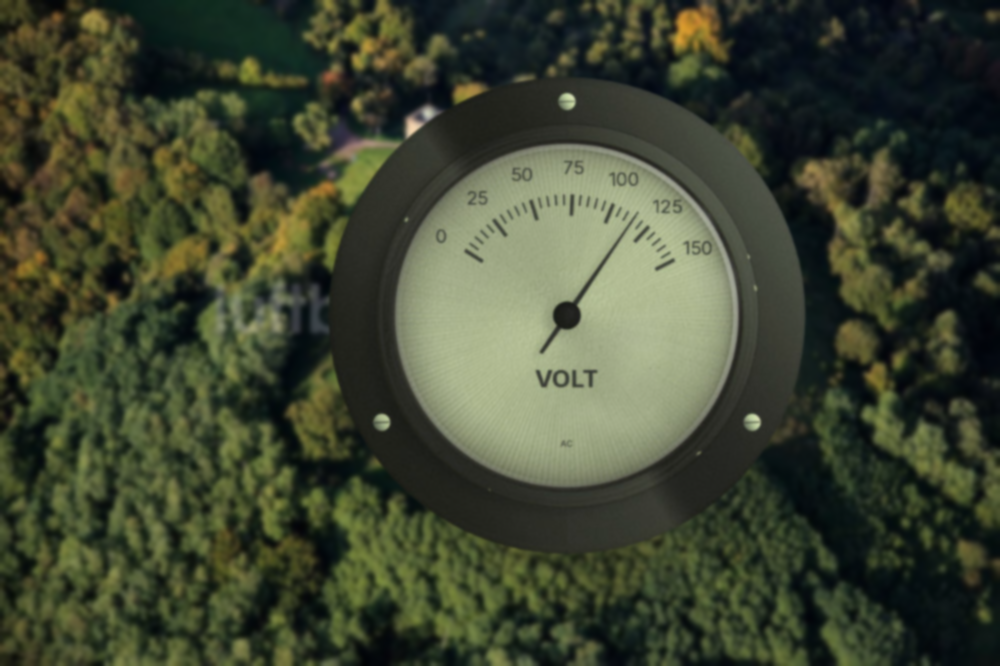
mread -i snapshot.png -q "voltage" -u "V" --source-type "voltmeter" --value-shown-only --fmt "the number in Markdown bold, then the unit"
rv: **115** V
